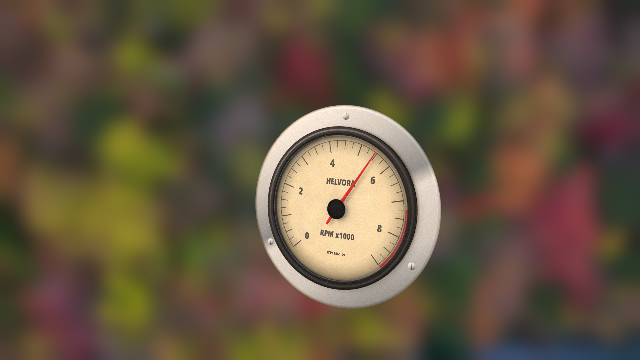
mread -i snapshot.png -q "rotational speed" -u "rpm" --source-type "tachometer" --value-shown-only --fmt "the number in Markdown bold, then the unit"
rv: **5500** rpm
